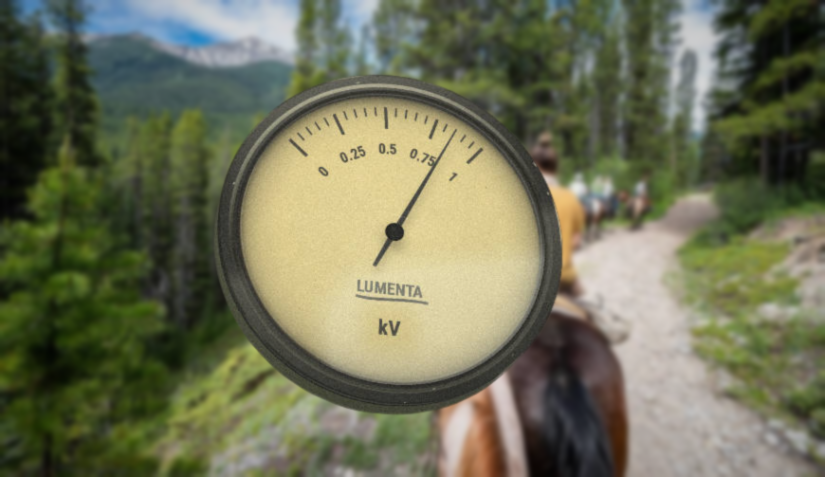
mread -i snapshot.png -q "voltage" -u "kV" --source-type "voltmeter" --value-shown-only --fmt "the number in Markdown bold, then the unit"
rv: **0.85** kV
